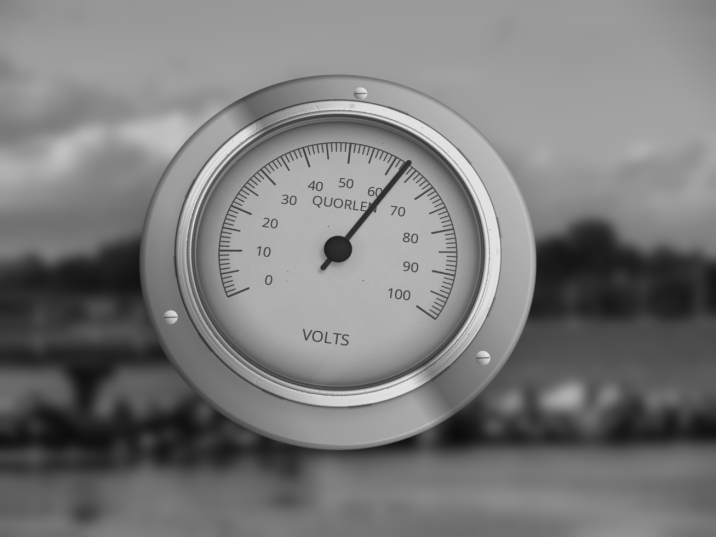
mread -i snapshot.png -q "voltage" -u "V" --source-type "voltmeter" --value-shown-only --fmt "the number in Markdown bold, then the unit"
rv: **63** V
